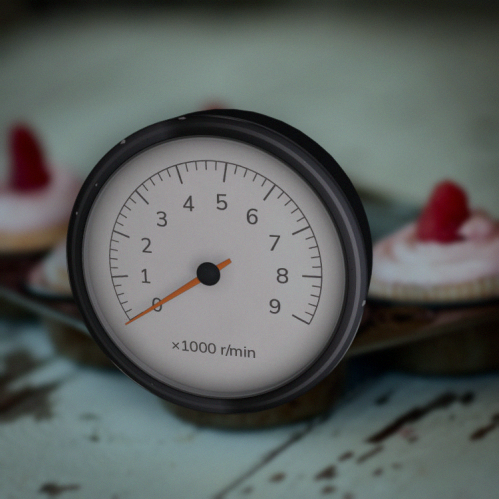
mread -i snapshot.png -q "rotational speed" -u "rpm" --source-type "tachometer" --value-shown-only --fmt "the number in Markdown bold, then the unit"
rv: **0** rpm
